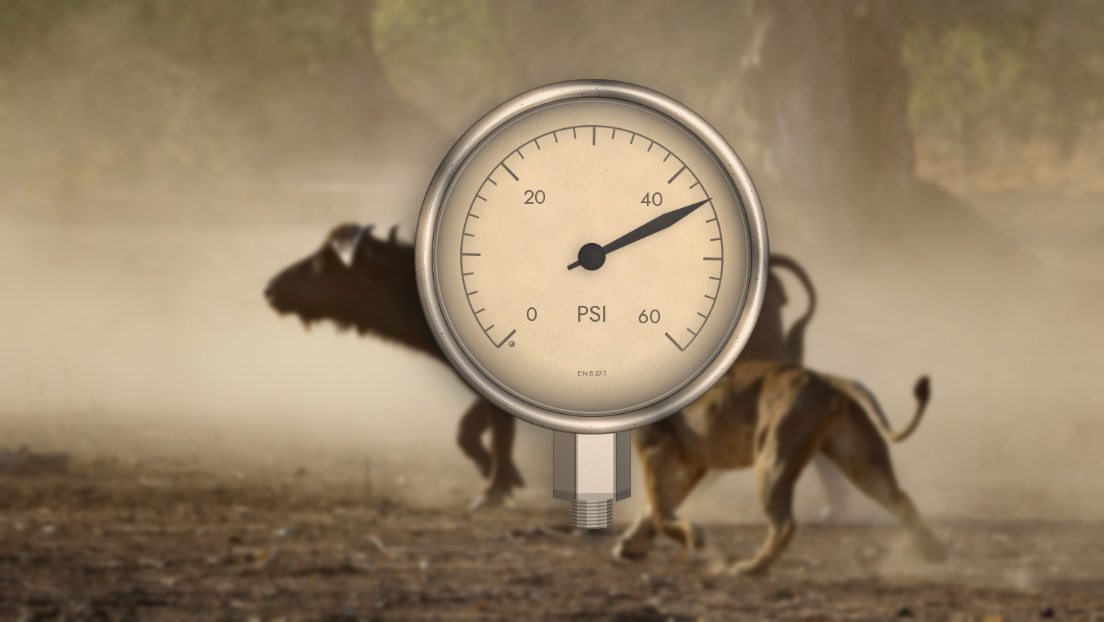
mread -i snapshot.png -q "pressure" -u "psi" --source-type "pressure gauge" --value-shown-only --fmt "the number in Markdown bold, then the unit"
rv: **44** psi
